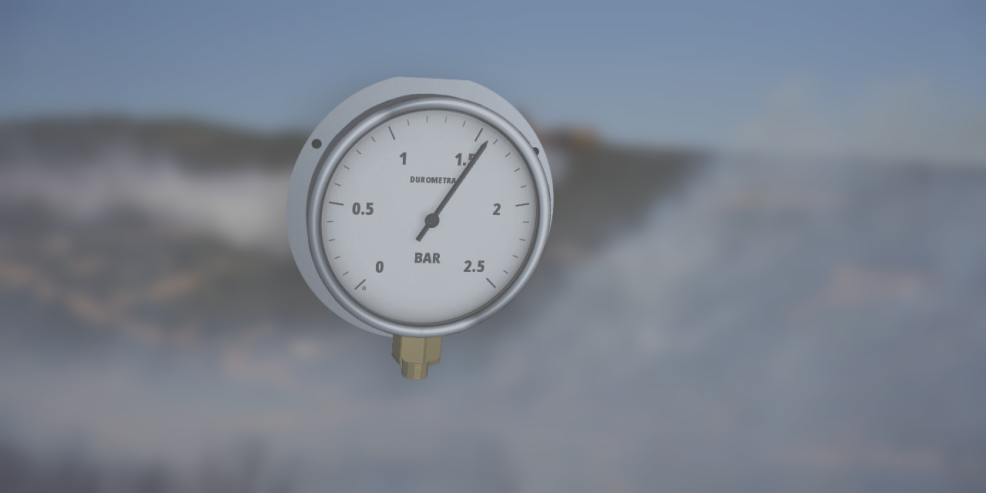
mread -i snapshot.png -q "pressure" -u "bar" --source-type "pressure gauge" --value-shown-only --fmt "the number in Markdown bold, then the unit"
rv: **1.55** bar
